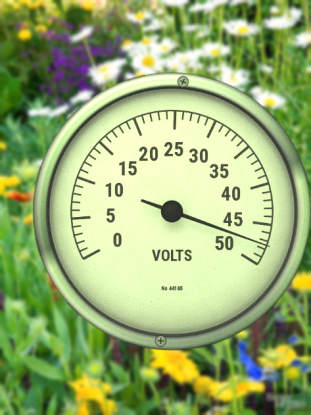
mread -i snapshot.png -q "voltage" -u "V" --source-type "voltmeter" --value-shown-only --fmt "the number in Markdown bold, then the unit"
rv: **47.5** V
